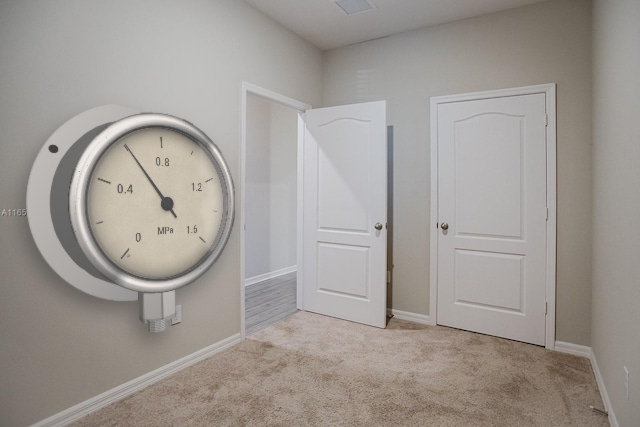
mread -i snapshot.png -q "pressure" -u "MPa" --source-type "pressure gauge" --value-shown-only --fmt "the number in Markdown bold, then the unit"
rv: **0.6** MPa
